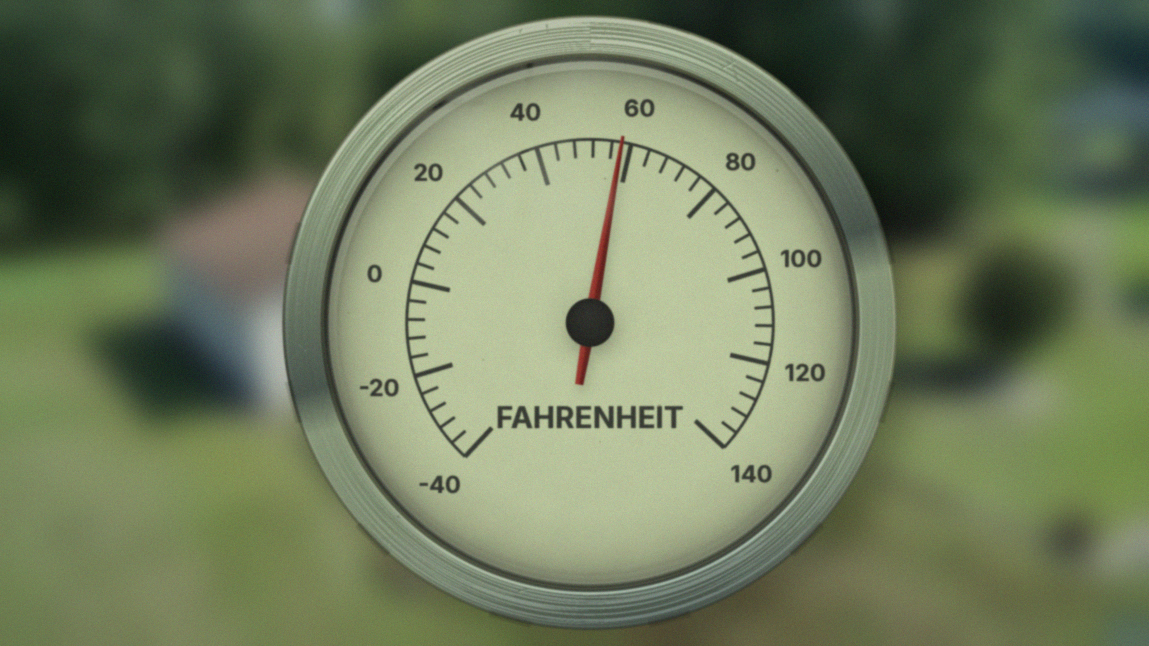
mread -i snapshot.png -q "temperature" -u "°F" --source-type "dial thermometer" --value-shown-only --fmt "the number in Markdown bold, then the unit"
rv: **58** °F
